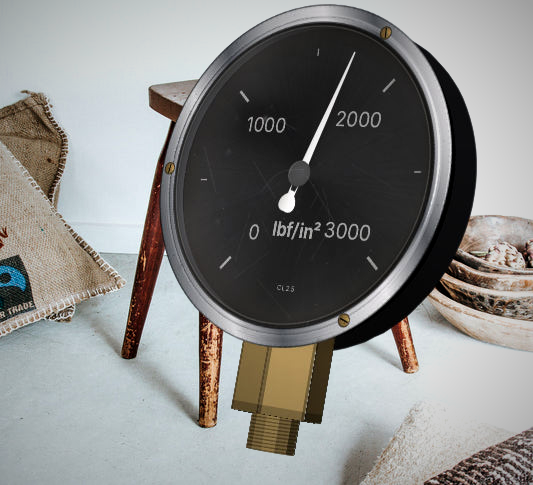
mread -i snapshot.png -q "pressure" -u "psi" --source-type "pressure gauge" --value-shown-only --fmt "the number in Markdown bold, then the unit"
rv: **1750** psi
